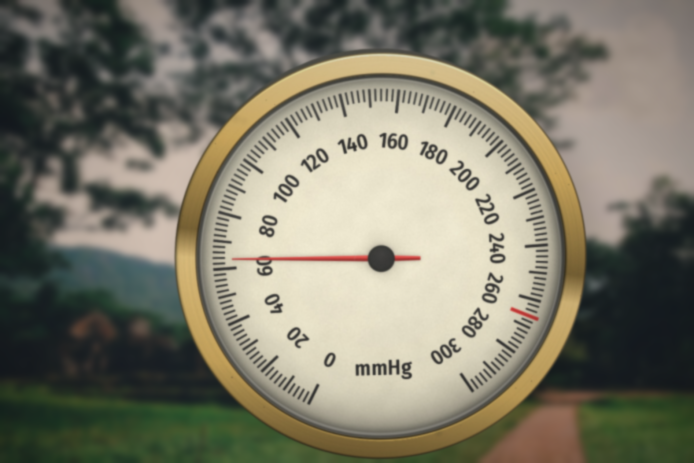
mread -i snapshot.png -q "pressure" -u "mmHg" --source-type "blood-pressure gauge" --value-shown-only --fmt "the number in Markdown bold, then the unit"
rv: **64** mmHg
